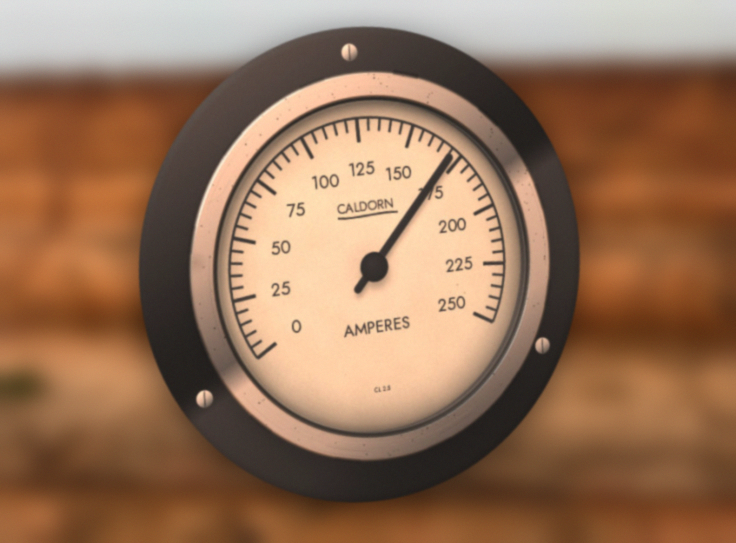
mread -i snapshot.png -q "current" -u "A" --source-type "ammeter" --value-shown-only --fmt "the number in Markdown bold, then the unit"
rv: **170** A
